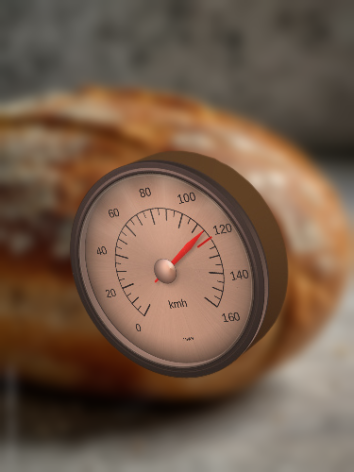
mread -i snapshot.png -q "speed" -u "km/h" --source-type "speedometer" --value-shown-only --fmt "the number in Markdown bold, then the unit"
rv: **115** km/h
